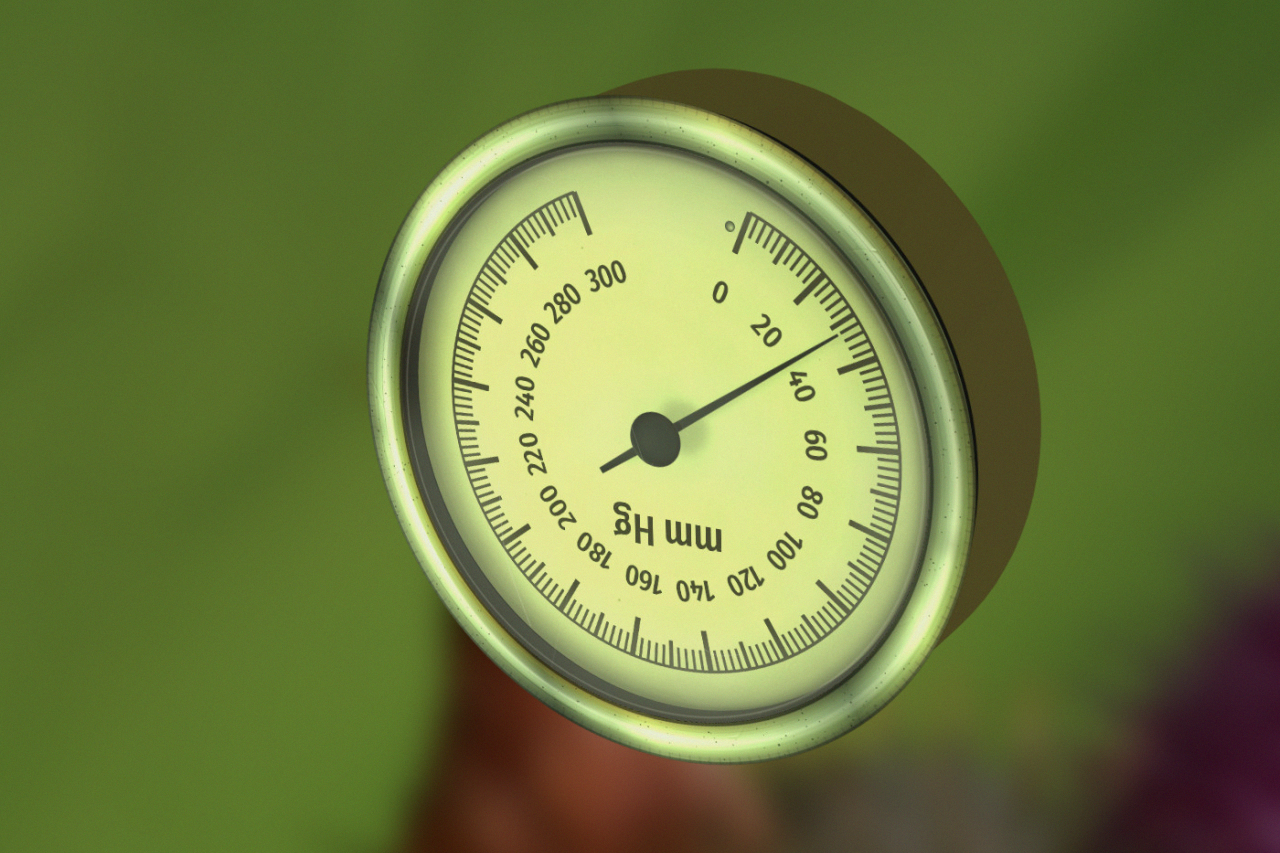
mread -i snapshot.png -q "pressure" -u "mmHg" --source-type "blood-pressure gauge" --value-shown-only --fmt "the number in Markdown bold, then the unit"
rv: **32** mmHg
